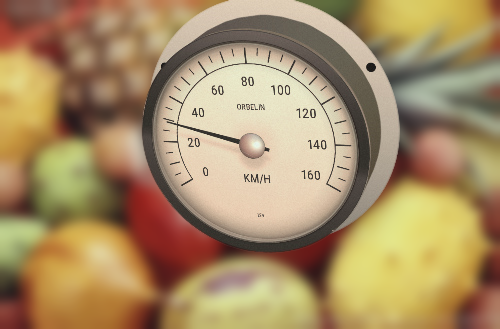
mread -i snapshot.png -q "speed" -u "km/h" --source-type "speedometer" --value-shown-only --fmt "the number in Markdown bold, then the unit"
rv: **30** km/h
